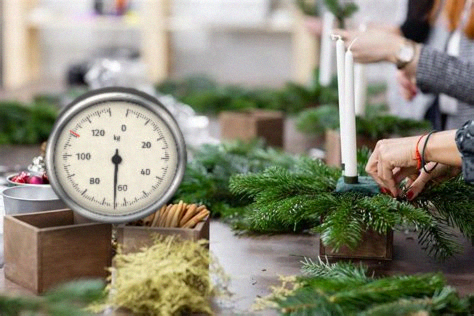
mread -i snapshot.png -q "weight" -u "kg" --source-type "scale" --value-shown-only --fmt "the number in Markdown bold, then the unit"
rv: **65** kg
